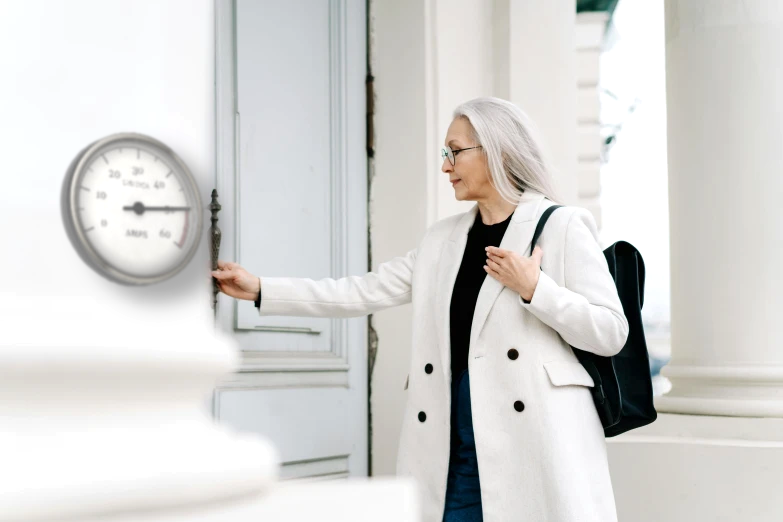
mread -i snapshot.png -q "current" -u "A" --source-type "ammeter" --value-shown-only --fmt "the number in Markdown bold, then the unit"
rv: **50** A
